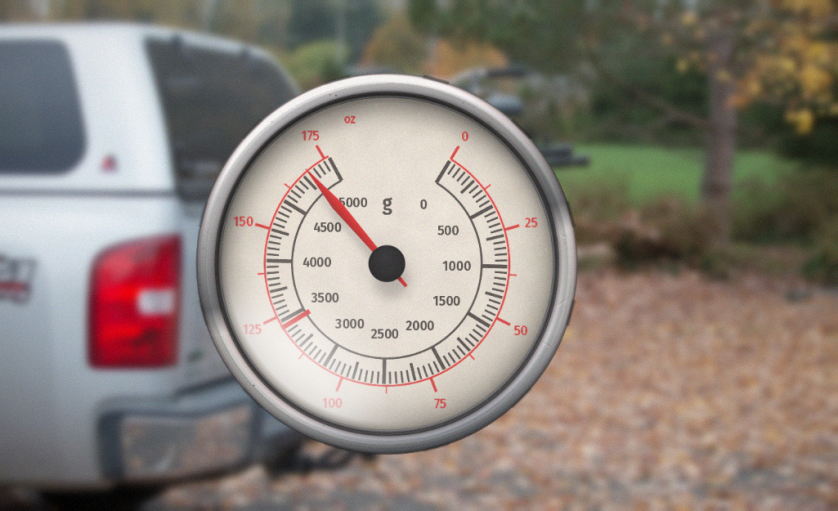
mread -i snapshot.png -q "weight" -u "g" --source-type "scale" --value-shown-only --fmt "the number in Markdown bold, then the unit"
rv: **4800** g
